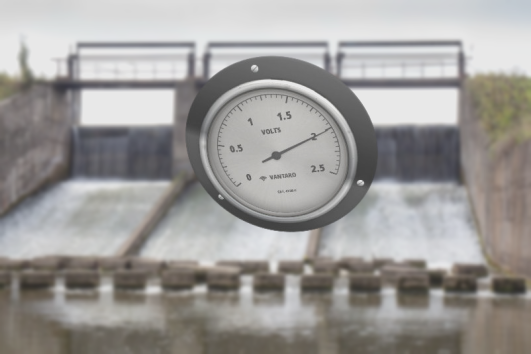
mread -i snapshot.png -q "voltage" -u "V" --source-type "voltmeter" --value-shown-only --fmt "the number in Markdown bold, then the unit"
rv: **2** V
